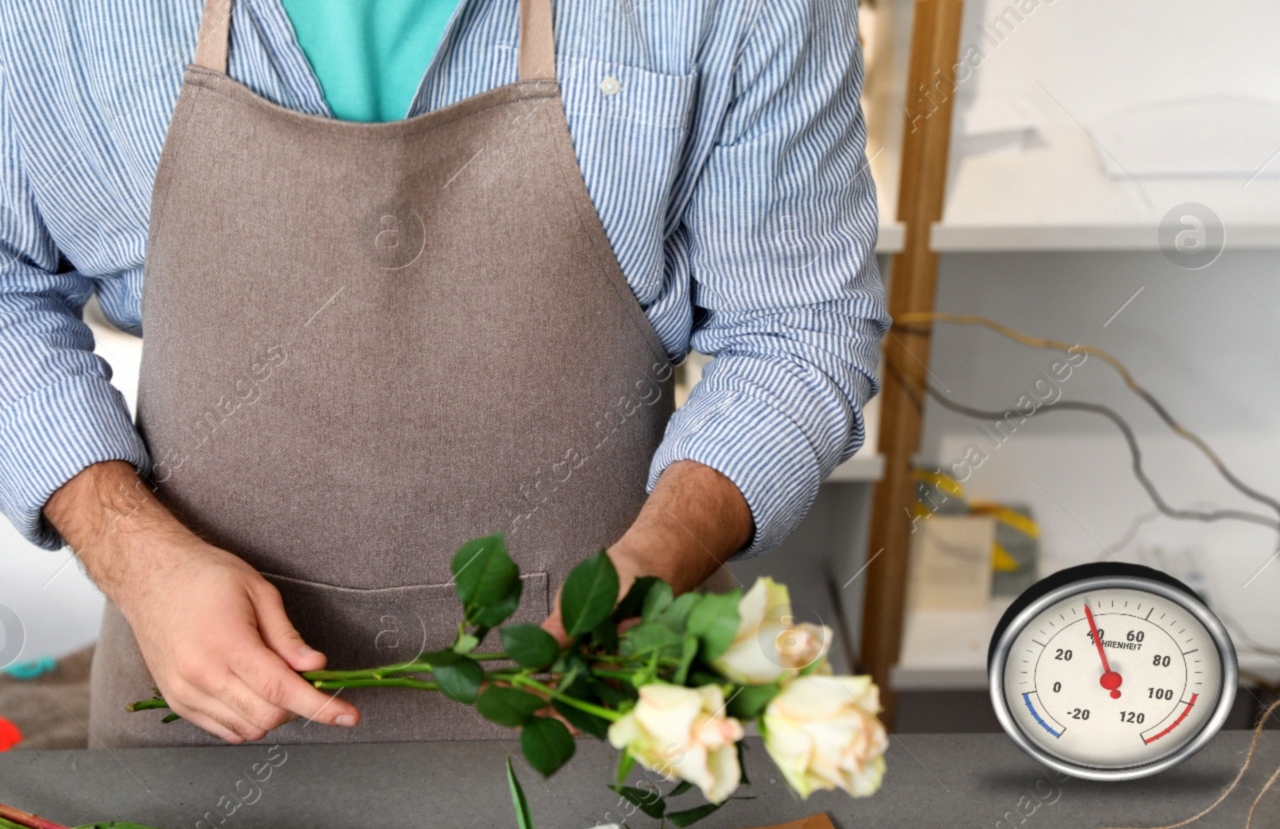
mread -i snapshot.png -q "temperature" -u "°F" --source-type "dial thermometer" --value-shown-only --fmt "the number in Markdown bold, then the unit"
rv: **40** °F
